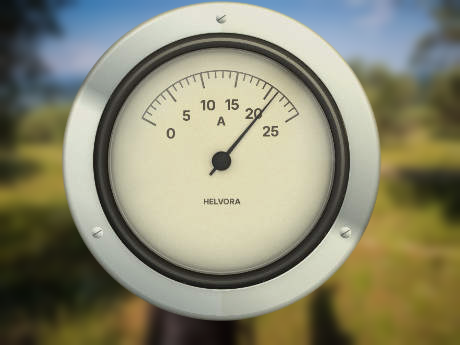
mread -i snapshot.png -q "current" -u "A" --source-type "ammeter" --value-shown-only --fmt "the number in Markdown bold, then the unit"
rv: **21** A
